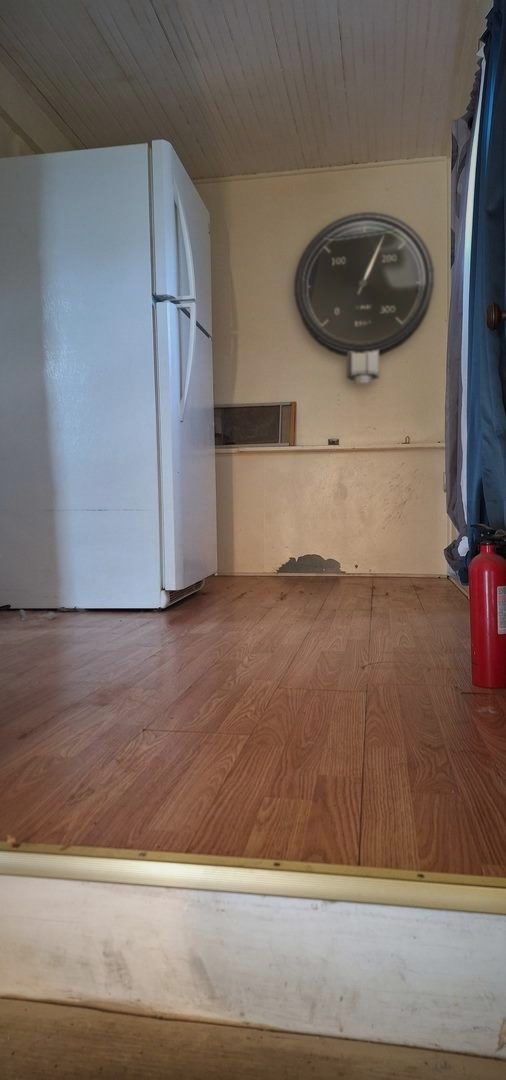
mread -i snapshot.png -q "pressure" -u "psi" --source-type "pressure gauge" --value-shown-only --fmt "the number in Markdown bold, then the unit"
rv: **175** psi
